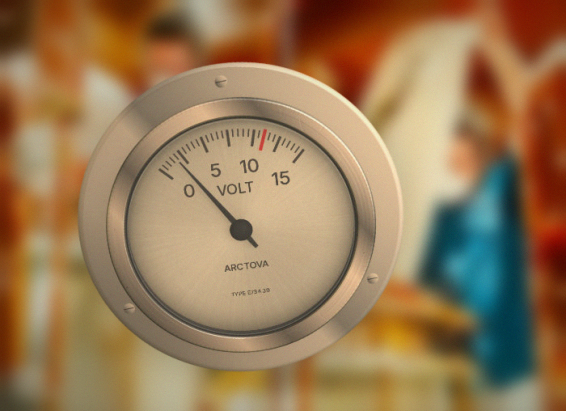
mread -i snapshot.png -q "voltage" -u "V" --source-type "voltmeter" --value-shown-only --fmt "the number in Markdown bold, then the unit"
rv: **2** V
